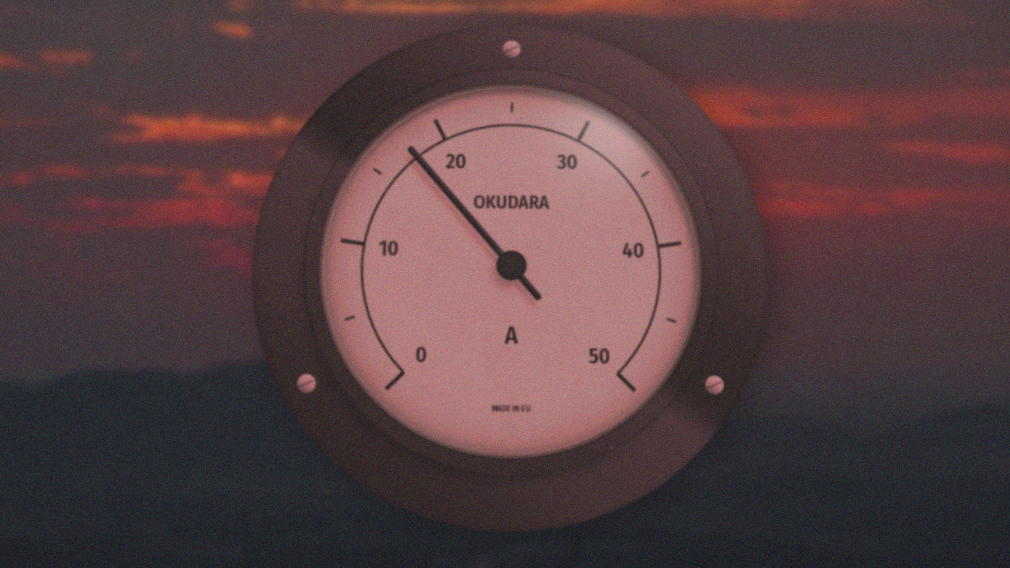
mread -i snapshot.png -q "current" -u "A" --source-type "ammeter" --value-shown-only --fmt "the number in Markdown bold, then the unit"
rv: **17.5** A
